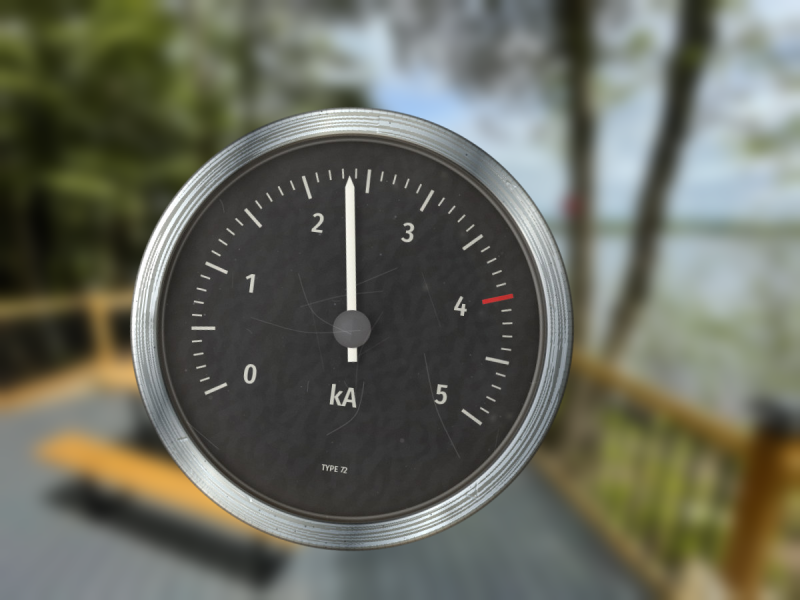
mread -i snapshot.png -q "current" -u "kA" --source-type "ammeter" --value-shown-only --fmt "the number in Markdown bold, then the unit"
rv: **2.35** kA
